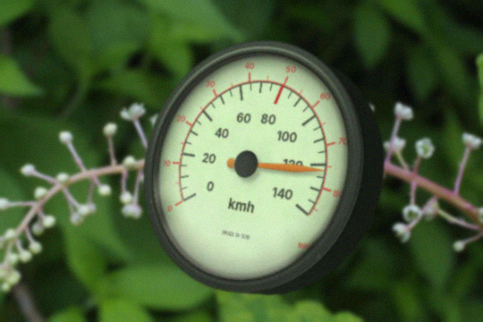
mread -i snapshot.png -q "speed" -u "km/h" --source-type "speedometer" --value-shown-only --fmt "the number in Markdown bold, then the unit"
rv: **122.5** km/h
